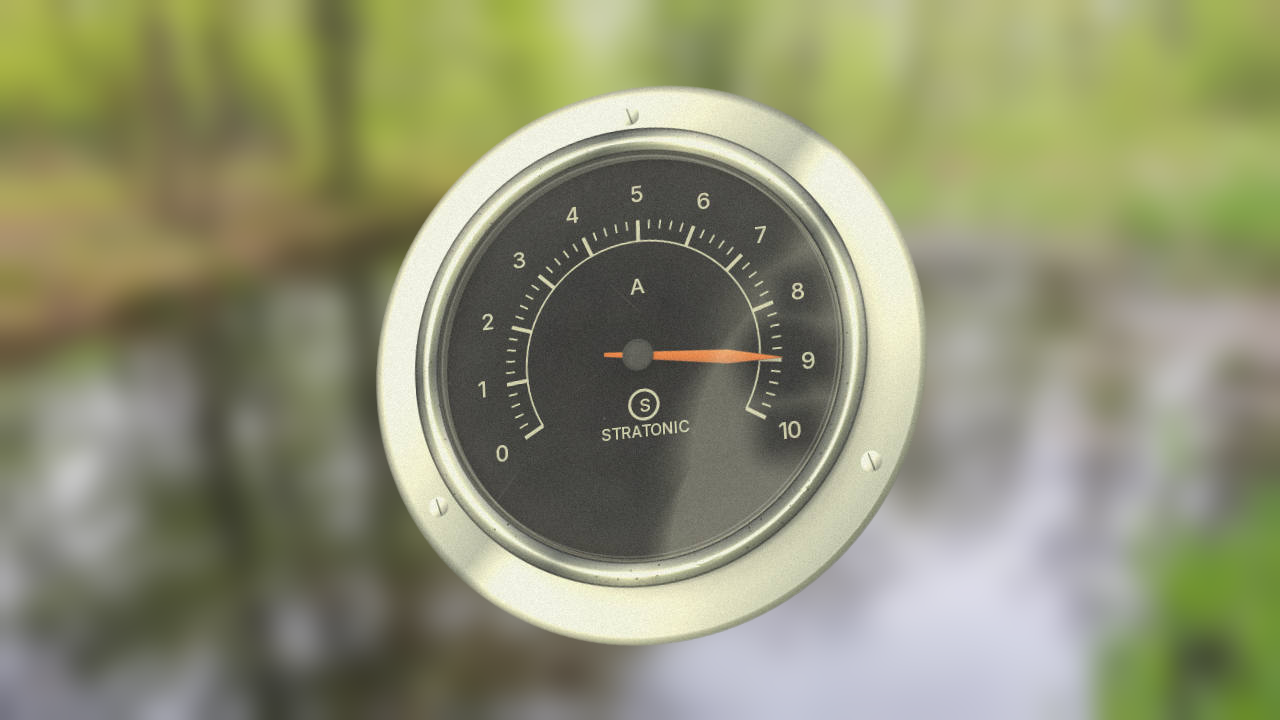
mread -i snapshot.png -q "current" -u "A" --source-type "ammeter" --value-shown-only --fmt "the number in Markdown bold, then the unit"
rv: **9** A
